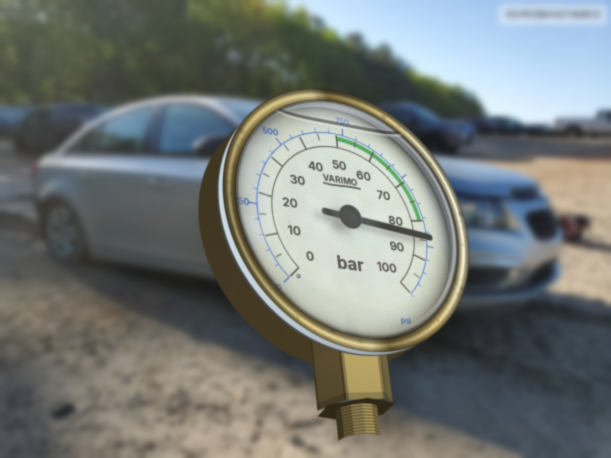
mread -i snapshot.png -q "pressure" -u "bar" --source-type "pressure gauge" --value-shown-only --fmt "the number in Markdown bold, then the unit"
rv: **85** bar
